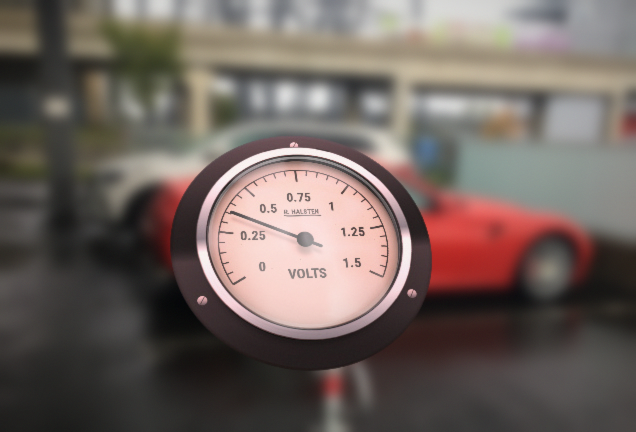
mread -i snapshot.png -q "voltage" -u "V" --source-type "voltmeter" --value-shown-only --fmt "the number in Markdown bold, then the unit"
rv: **0.35** V
